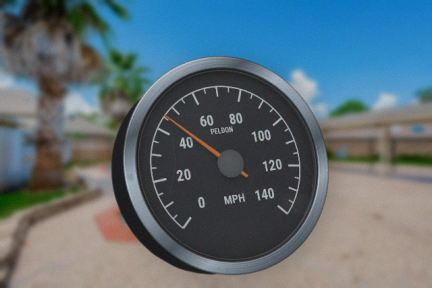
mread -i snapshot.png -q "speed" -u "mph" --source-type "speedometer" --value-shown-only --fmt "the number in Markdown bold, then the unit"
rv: **45** mph
